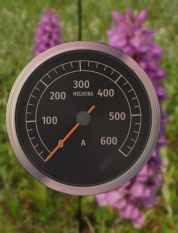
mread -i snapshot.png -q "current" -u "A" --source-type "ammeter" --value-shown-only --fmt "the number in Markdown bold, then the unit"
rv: **0** A
